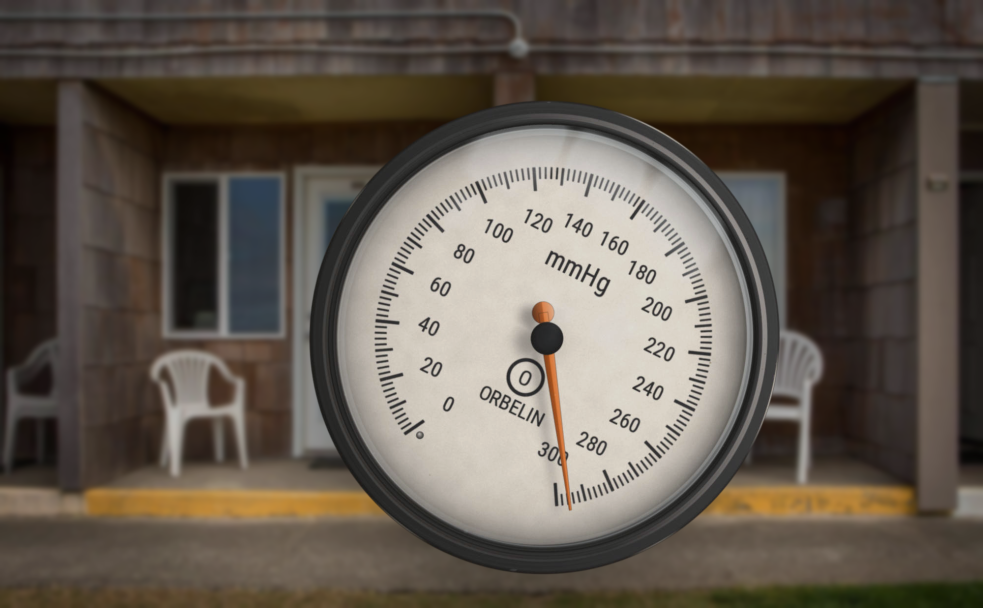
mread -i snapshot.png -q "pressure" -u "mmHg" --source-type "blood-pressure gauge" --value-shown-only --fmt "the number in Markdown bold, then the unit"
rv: **296** mmHg
